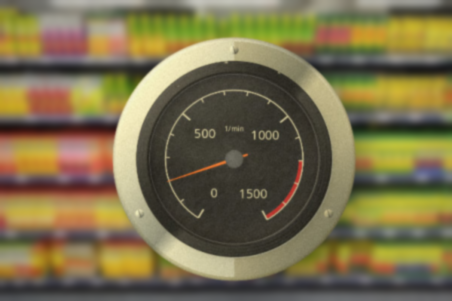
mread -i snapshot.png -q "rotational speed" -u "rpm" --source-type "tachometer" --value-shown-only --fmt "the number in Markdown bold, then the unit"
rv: **200** rpm
